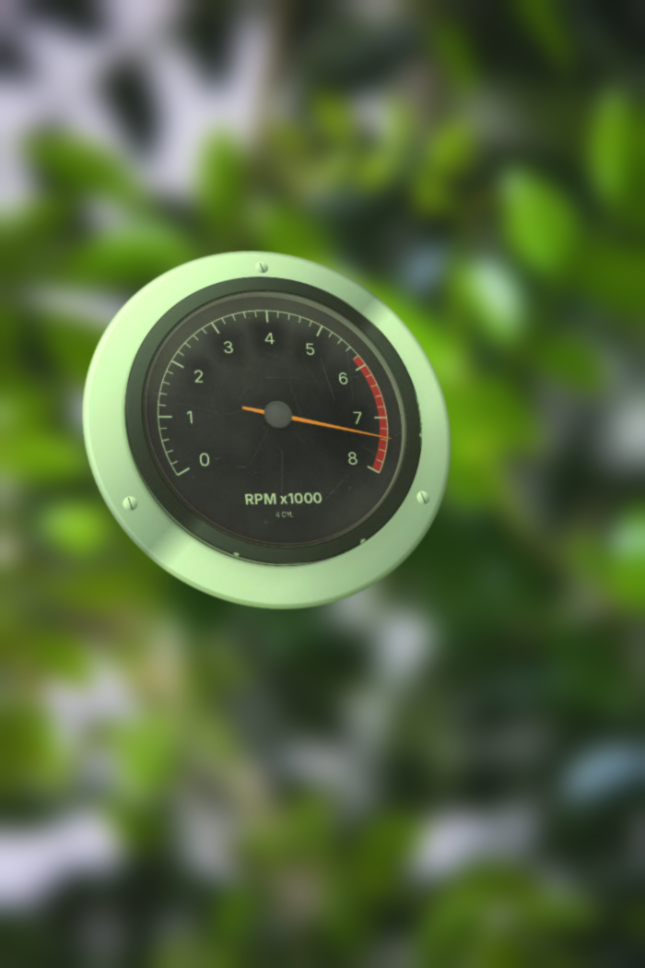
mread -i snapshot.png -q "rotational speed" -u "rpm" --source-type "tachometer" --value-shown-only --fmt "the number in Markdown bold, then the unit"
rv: **7400** rpm
